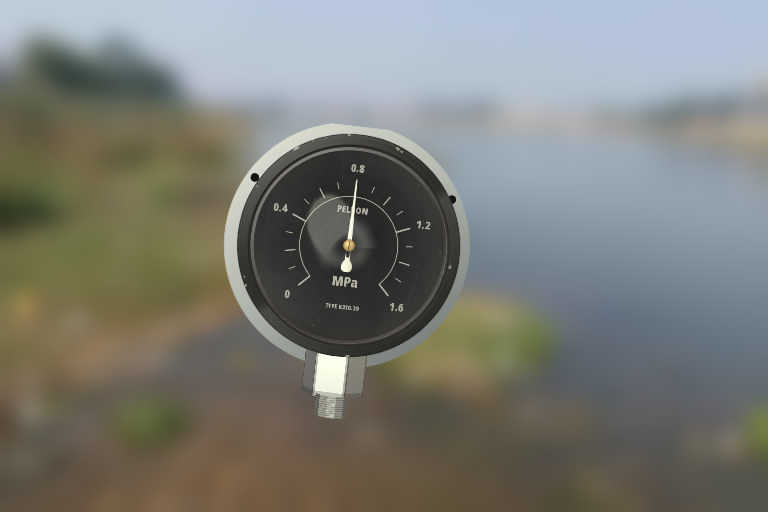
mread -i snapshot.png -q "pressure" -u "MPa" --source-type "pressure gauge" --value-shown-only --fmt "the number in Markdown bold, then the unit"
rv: **0.8** MPa
